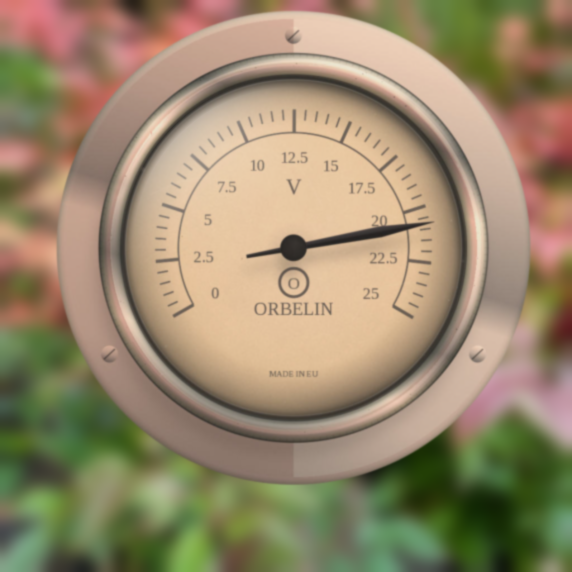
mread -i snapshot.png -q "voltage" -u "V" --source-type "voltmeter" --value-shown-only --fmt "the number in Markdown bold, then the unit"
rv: **20.75** V
